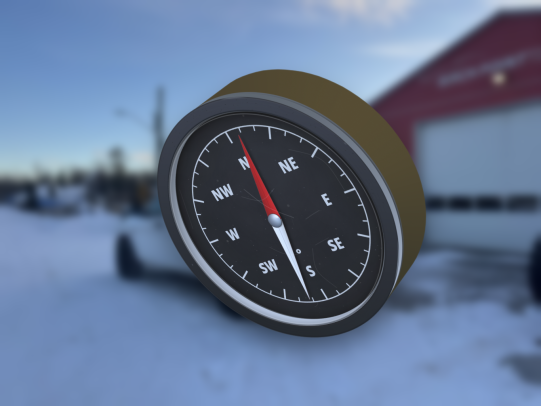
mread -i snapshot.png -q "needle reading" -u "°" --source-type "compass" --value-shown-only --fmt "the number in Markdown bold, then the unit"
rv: **10** °
